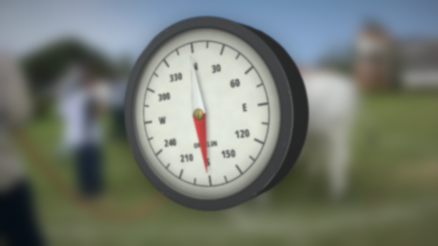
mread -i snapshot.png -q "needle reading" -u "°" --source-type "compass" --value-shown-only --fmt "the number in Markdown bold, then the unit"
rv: **180** °
